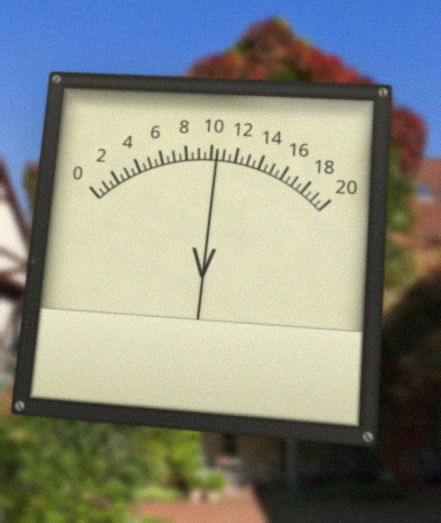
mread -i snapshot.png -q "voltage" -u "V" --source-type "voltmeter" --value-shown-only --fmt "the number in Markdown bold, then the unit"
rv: **10.5** V
